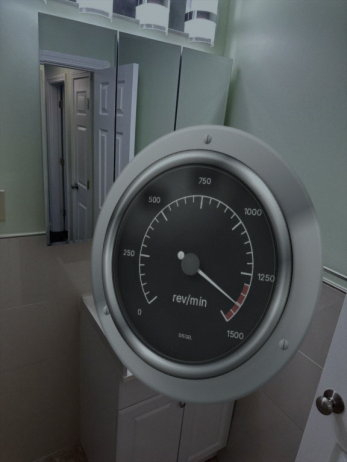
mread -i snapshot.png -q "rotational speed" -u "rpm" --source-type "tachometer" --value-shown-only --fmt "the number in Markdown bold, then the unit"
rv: **1400** rpm
